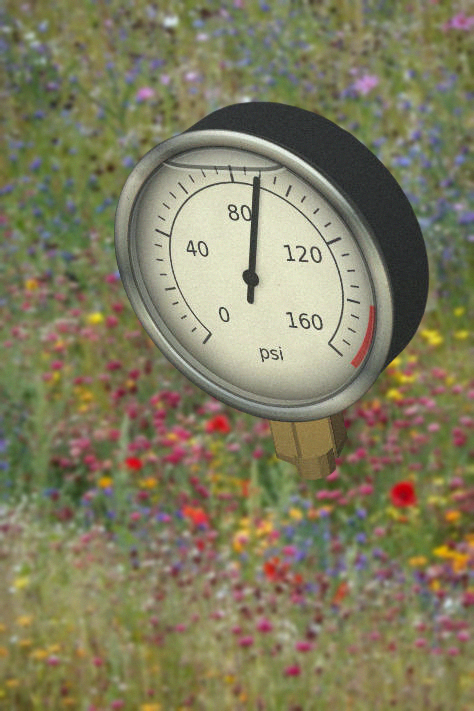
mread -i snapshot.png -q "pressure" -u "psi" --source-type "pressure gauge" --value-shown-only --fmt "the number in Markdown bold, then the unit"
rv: **90** psi
